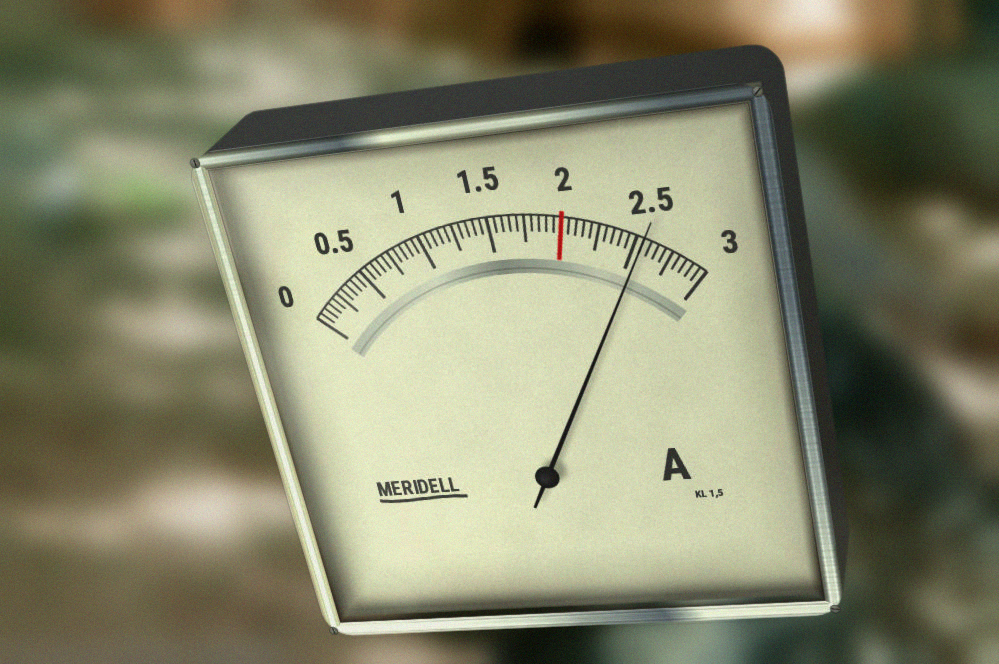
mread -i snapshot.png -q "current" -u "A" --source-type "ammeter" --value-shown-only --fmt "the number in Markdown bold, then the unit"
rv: **2.55** A
